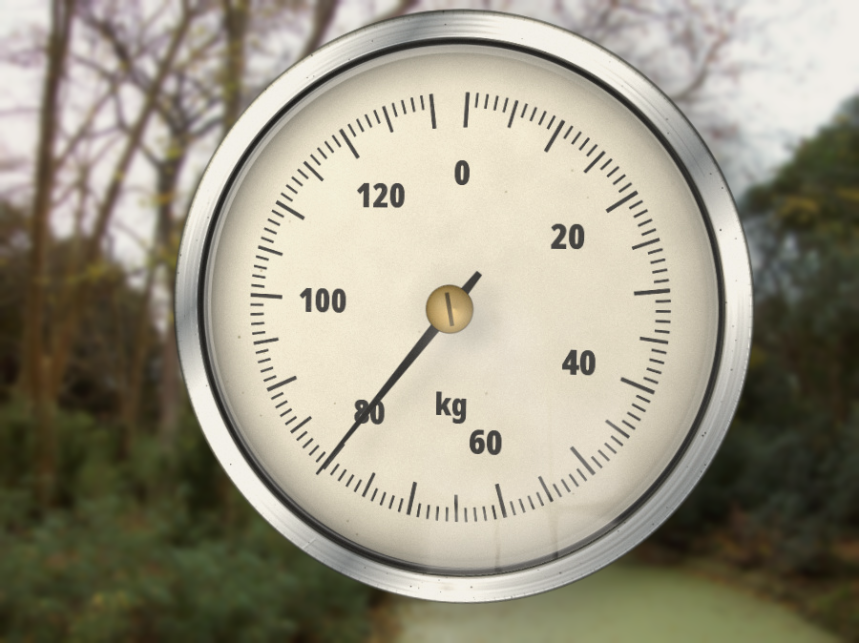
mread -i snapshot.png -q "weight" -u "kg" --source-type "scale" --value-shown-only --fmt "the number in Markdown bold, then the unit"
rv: **80** kg
